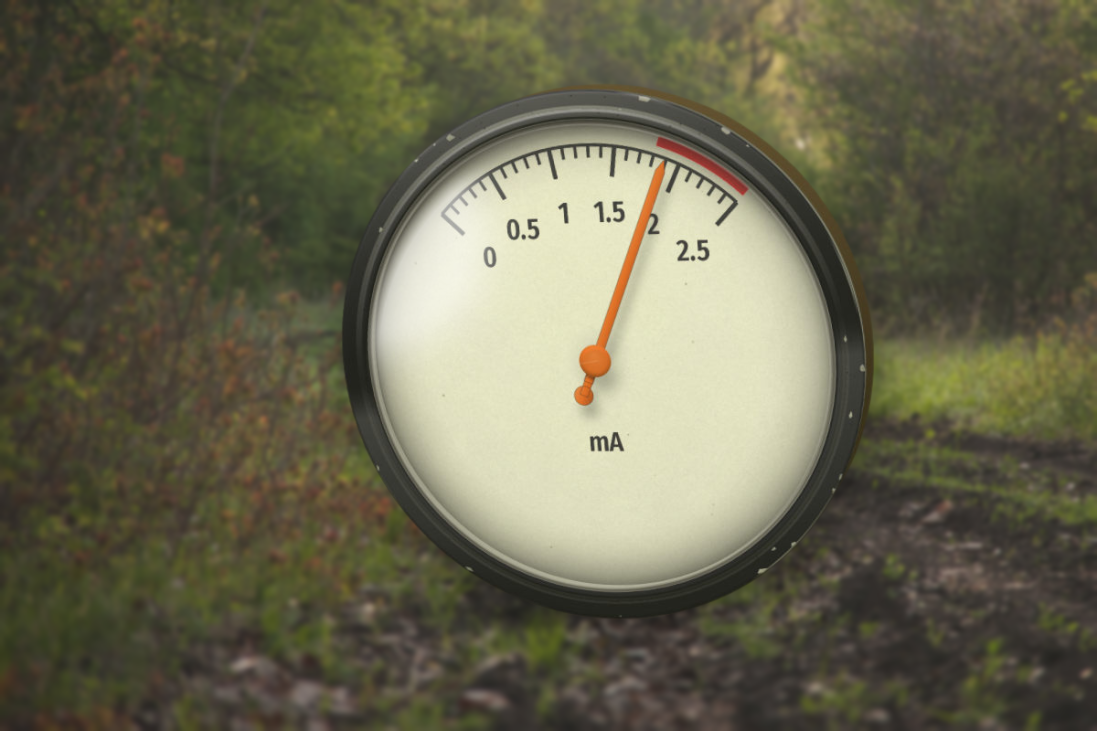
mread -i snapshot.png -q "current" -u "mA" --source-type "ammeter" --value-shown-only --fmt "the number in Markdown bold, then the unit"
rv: **1.9** mA
